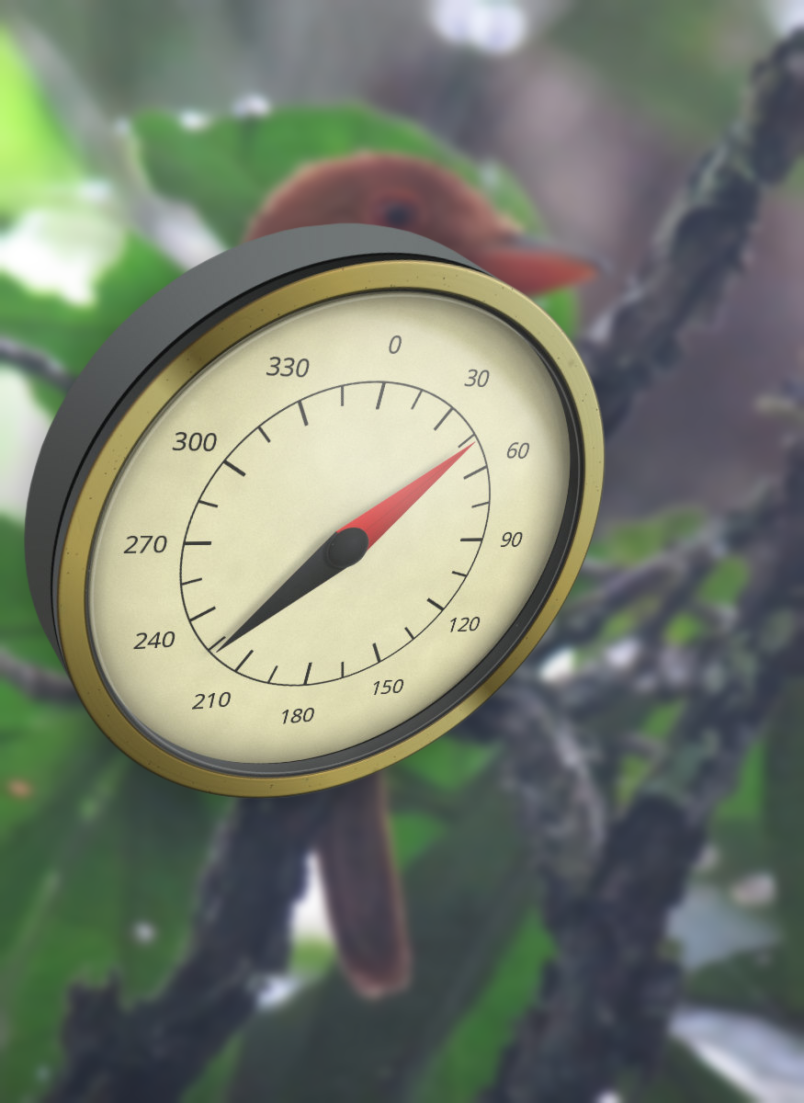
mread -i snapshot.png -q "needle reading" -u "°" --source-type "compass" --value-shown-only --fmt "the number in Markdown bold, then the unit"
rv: **45** °
